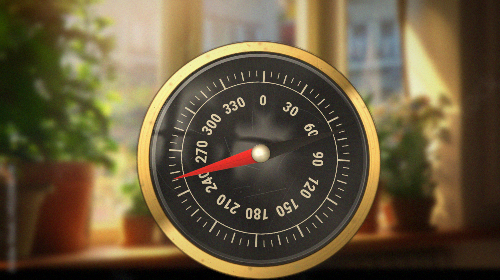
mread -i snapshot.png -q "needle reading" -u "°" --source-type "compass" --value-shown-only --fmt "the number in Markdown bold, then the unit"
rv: **250** °
